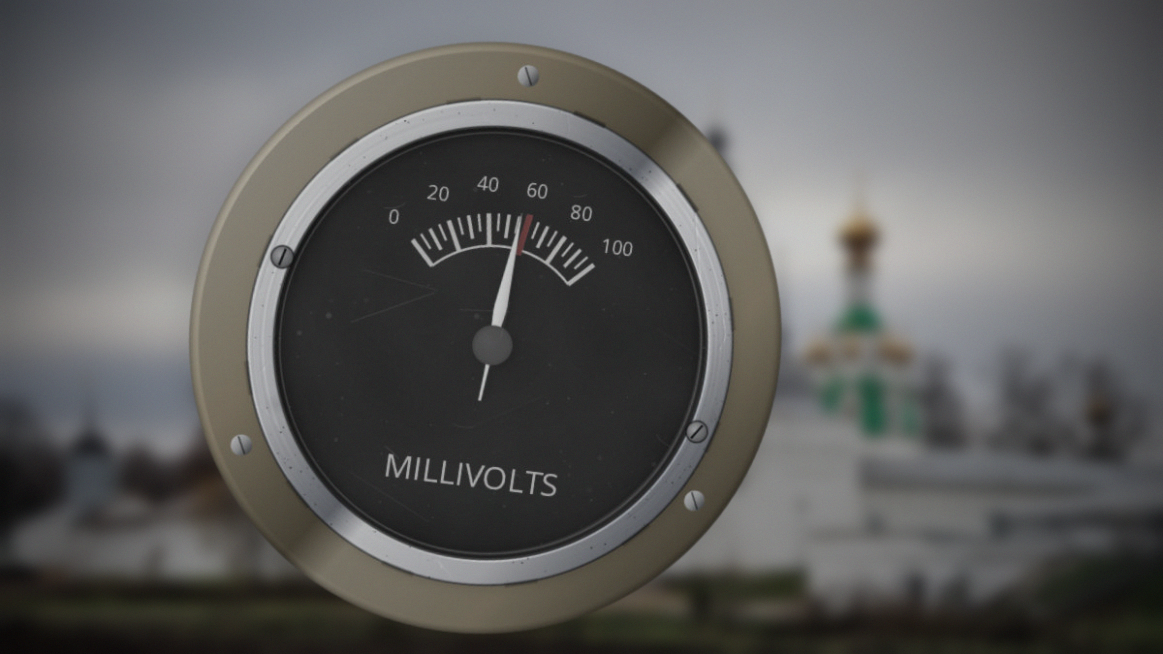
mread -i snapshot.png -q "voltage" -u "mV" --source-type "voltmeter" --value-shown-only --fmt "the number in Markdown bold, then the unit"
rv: **55** mV
